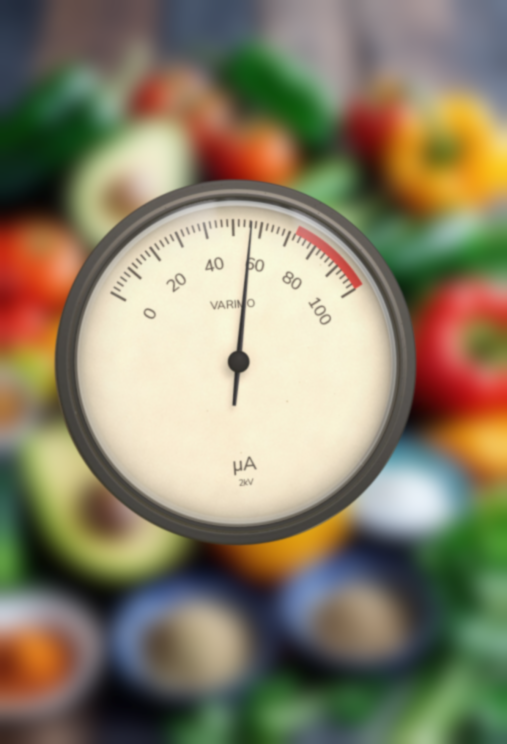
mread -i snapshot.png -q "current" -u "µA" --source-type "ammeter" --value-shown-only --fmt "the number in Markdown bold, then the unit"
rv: **56** µA
